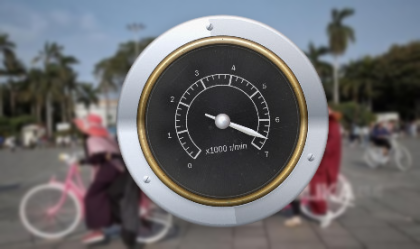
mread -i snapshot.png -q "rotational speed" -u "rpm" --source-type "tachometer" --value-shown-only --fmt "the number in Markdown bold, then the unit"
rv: **6600** rpm
